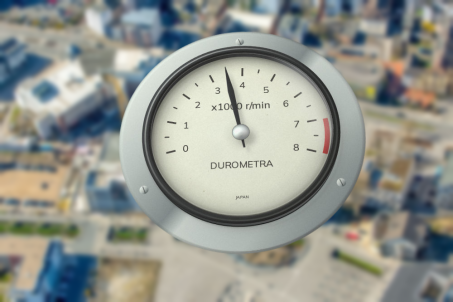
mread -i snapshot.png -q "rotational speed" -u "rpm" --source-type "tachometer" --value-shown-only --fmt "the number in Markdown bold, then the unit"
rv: **3500** rpm
